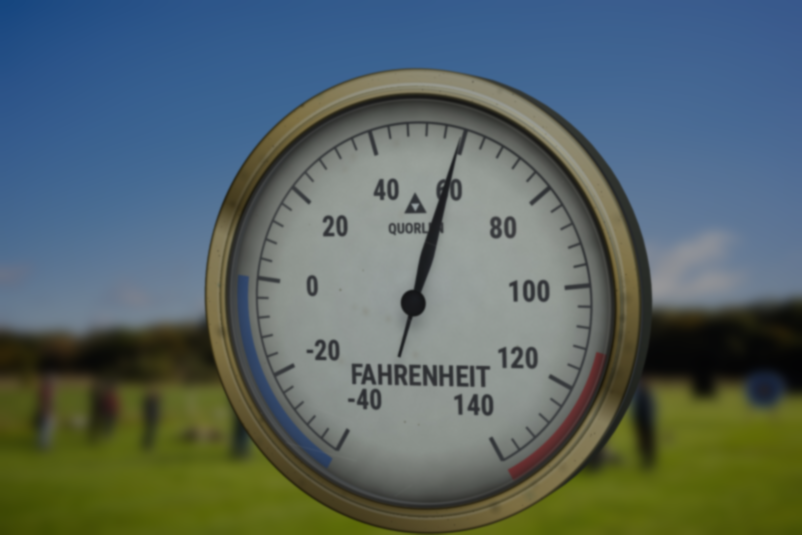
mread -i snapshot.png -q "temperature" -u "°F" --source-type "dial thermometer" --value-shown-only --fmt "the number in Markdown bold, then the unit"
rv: **60** °F
